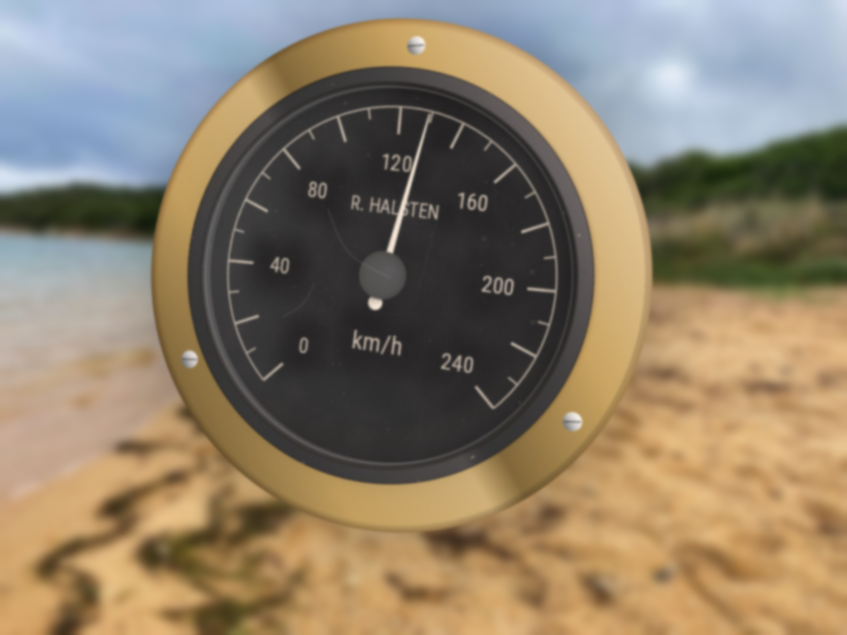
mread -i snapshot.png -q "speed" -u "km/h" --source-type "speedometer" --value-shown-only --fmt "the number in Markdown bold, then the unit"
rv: **130** km/h
